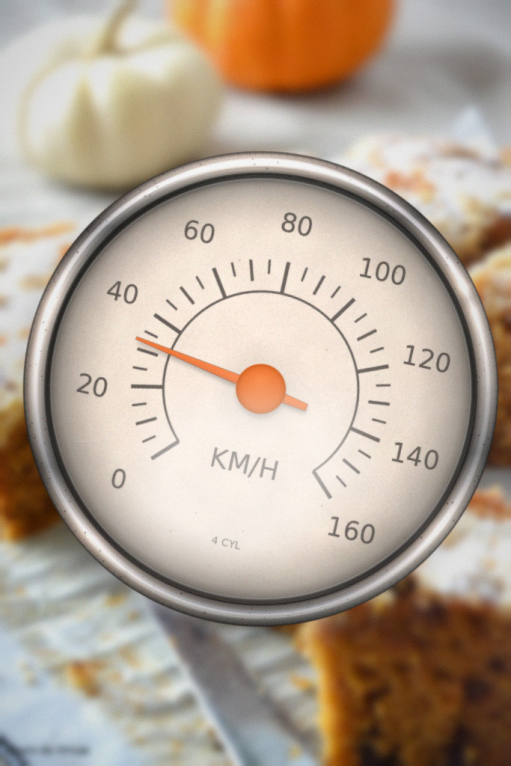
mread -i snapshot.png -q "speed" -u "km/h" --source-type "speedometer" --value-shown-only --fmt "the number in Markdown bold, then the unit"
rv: **32.5** km/h
